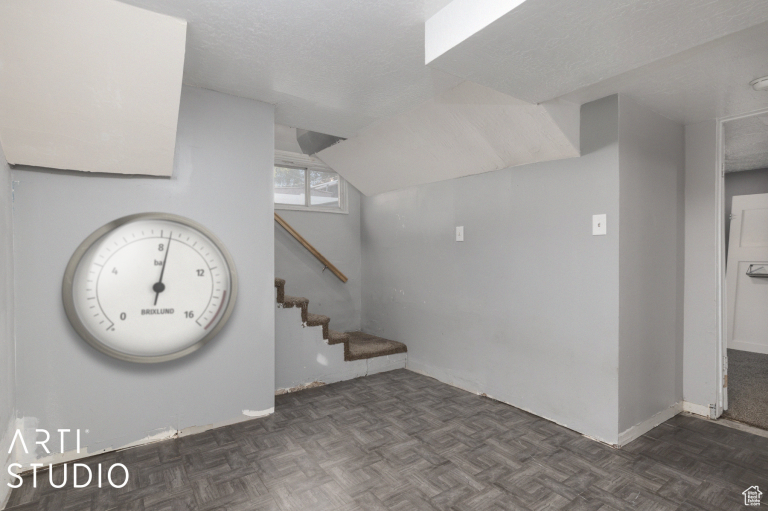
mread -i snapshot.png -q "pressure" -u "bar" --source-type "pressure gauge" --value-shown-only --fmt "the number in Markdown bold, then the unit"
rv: **8.5** bar
